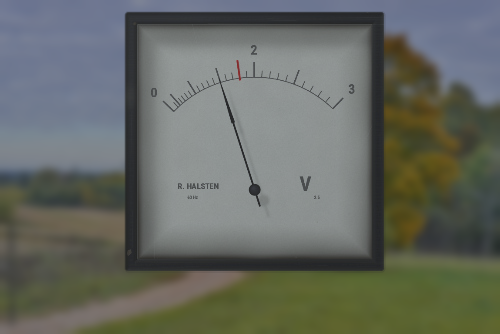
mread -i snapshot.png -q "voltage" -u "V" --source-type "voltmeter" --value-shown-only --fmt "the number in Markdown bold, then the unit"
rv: **1.5** V
